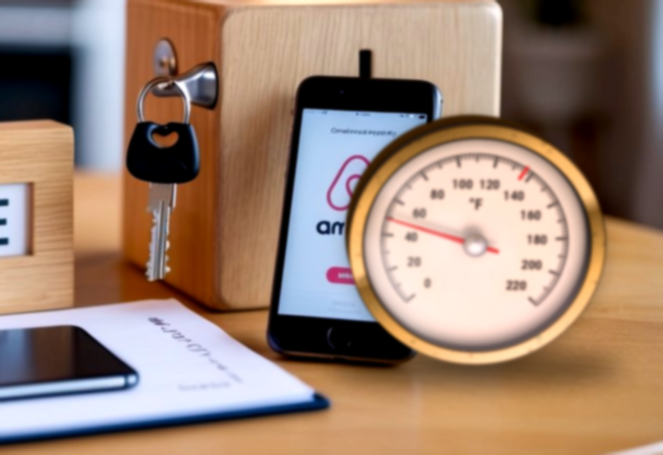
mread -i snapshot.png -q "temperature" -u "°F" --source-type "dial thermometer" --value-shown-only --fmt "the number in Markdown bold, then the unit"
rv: **50** °F
